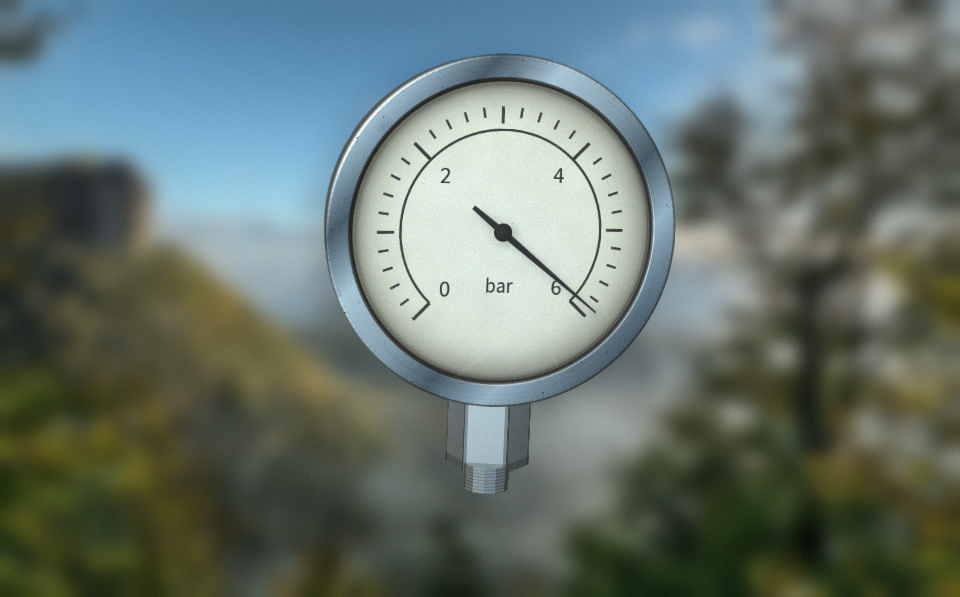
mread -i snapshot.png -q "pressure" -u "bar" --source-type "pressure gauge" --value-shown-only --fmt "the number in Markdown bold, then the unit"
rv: **5.9** bar
